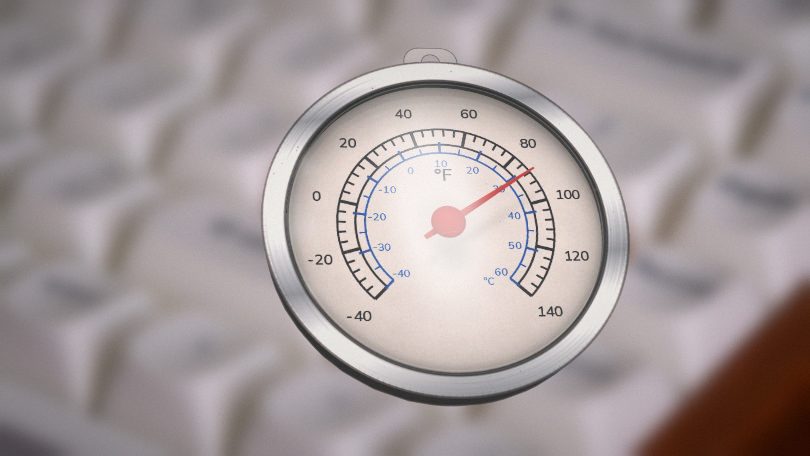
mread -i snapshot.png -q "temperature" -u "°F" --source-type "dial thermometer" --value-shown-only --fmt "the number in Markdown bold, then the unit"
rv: **88** °F
